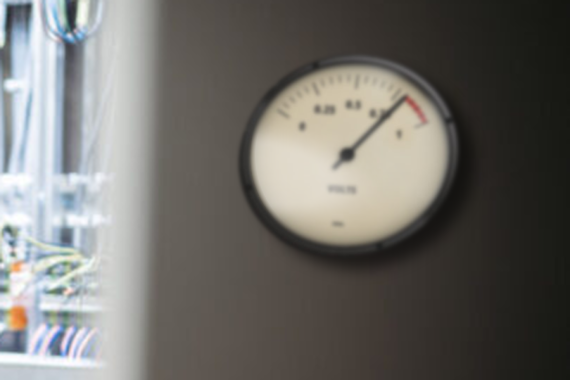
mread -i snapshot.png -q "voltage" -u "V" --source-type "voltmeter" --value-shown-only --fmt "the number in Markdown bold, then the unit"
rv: **0.8** V
